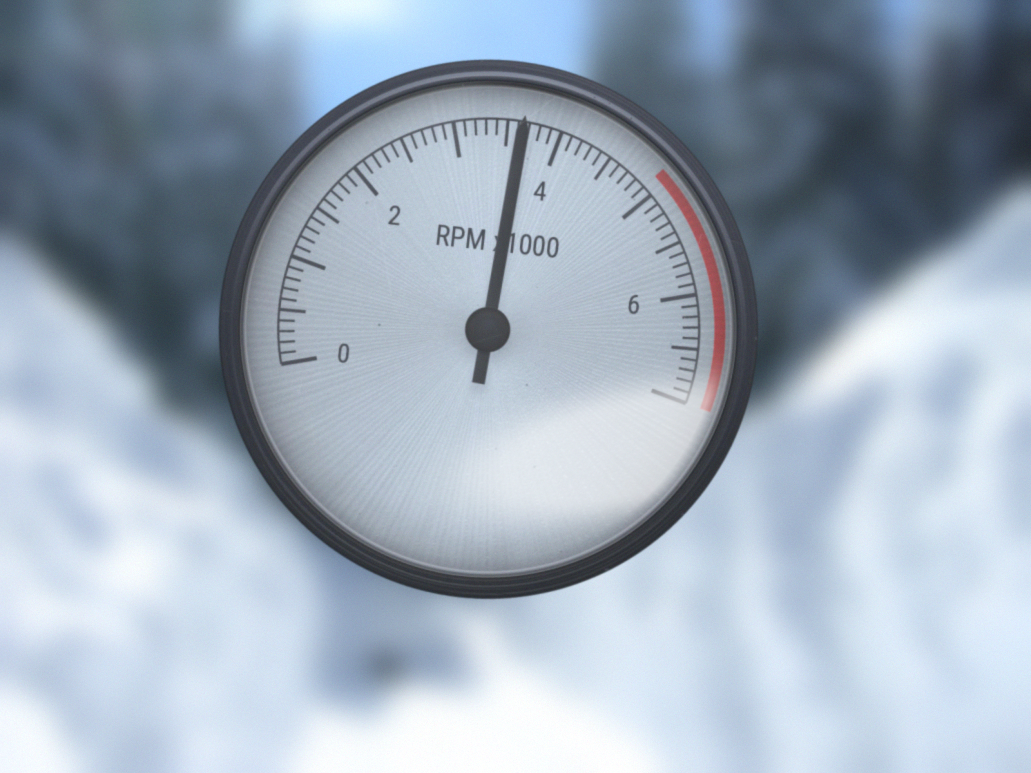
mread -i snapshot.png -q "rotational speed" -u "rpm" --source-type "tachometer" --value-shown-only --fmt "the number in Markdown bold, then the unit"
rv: **3650** rpm
